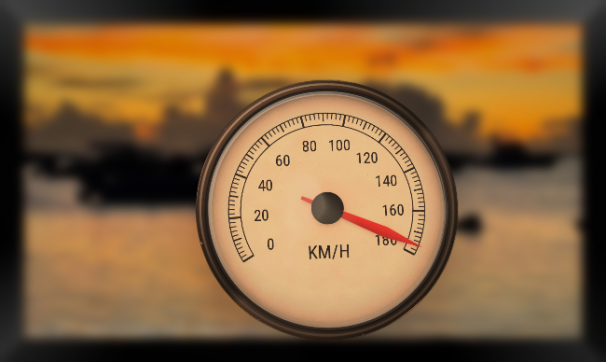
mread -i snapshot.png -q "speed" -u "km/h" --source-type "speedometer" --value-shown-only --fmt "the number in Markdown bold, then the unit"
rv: **176** km/h
